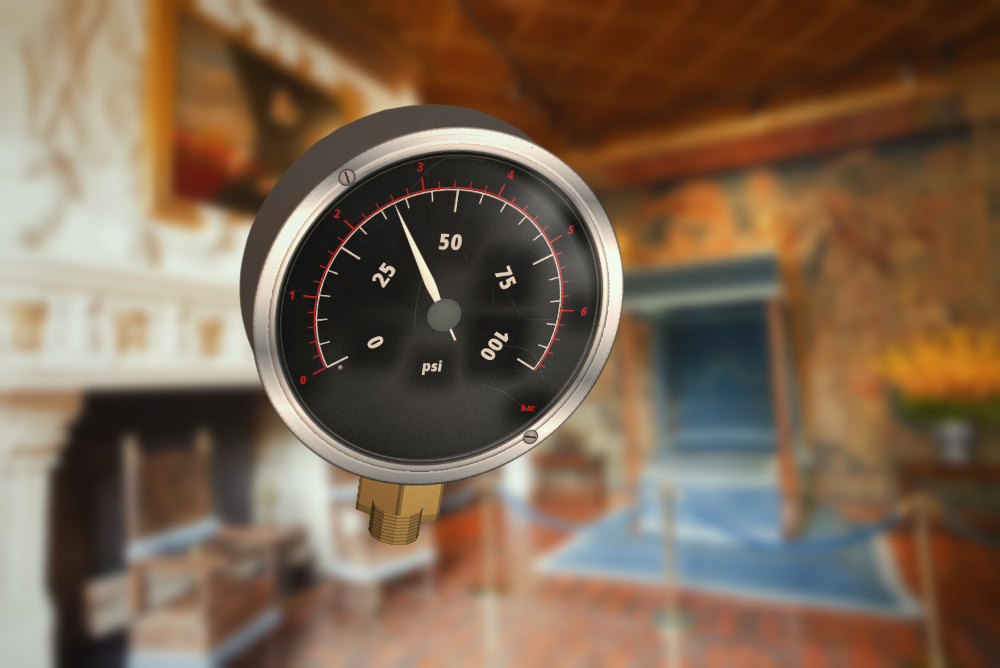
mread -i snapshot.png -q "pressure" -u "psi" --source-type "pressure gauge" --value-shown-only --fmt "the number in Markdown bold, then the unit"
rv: **37.5** psi
